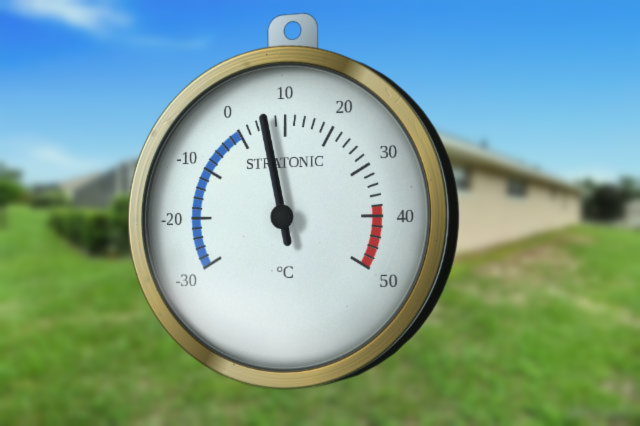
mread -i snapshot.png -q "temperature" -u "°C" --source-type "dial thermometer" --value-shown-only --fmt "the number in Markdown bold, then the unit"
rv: **6** °C
